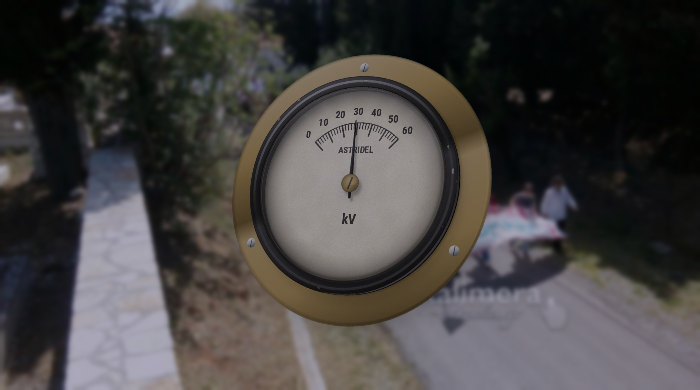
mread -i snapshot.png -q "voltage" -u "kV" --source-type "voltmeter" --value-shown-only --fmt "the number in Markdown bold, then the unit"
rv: **30** kV
